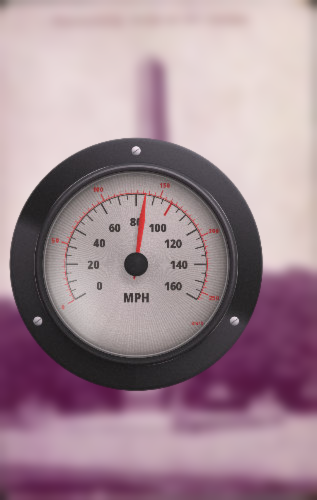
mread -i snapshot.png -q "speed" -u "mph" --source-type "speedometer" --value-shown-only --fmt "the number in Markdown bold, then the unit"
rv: **85** mph
